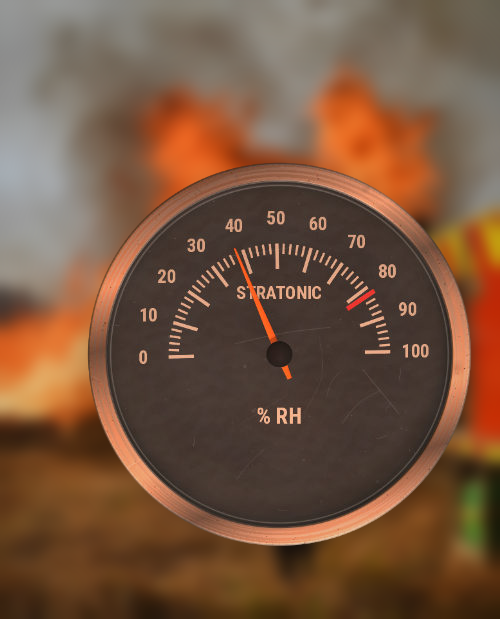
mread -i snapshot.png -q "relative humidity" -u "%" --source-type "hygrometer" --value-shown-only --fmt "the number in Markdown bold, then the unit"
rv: **38** %
